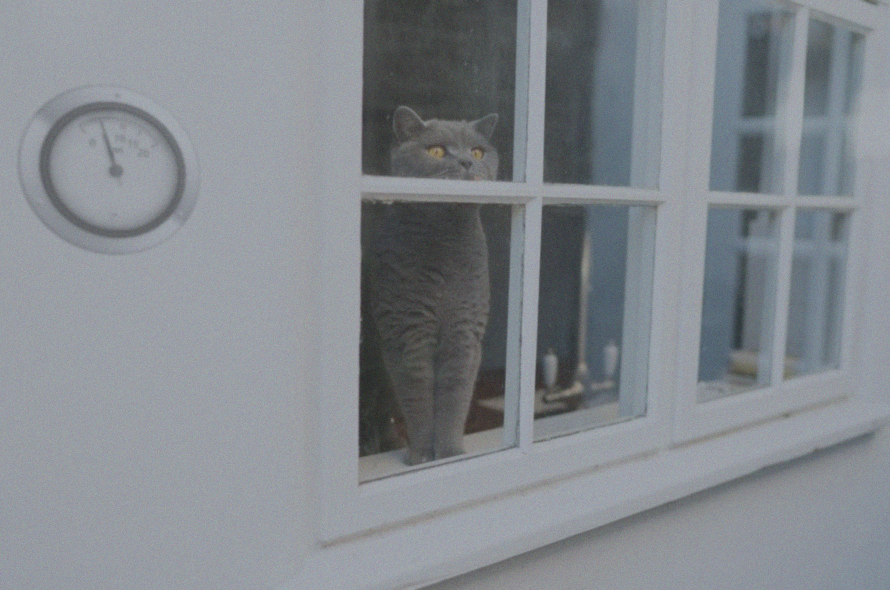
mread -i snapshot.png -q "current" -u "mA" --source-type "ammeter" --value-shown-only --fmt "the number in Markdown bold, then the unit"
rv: **5** mA
